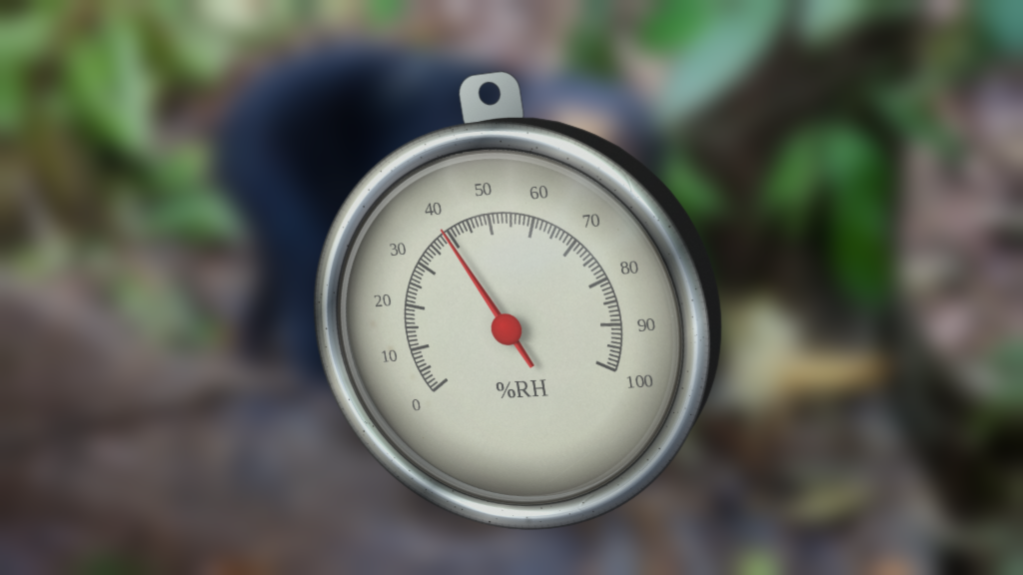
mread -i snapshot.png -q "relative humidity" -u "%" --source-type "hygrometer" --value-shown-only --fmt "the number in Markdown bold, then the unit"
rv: **40** %
